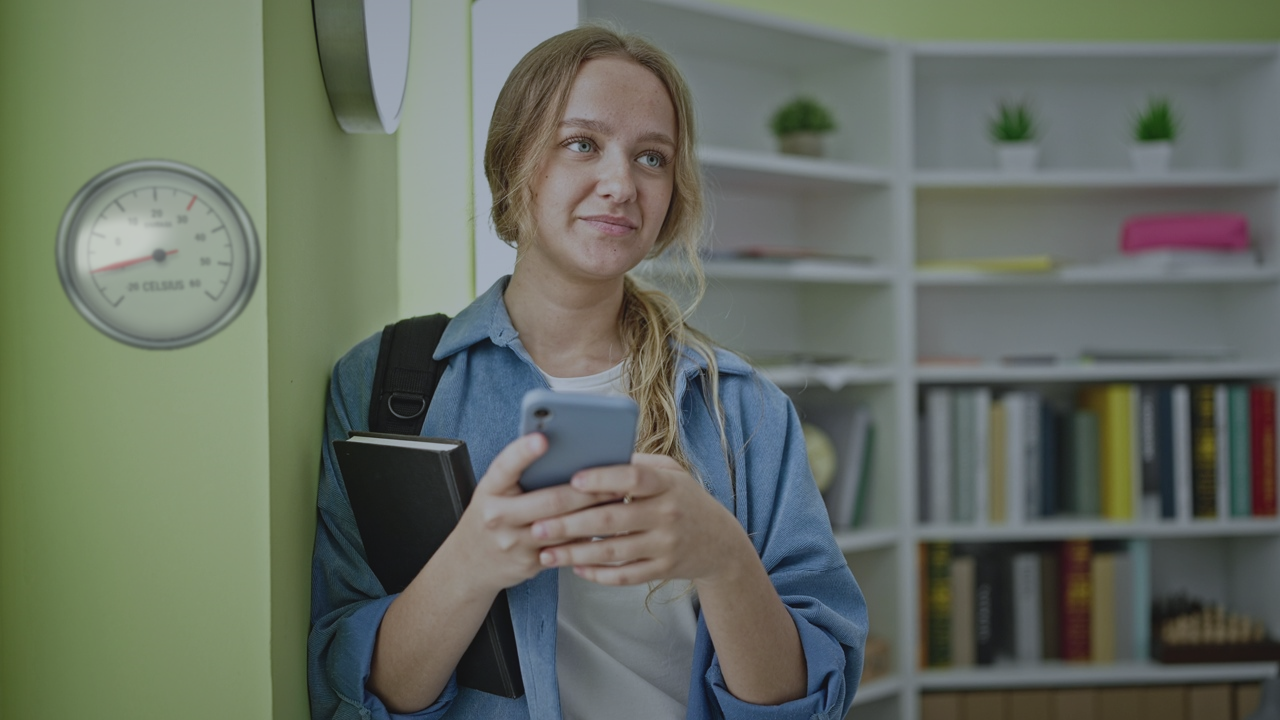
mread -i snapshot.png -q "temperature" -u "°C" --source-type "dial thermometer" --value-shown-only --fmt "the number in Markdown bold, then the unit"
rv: **-10** °C
